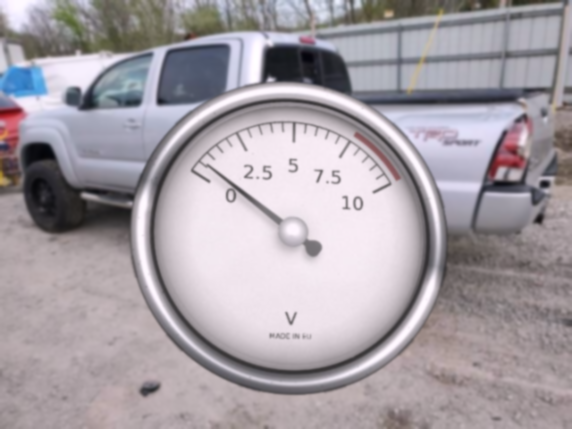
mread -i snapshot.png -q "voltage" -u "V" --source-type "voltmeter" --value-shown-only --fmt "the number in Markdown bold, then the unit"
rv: **0.5** V
